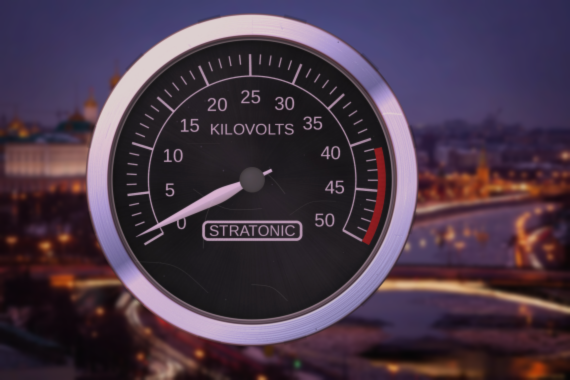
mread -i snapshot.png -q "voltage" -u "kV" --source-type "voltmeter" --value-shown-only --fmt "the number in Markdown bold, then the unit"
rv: **1** kV
